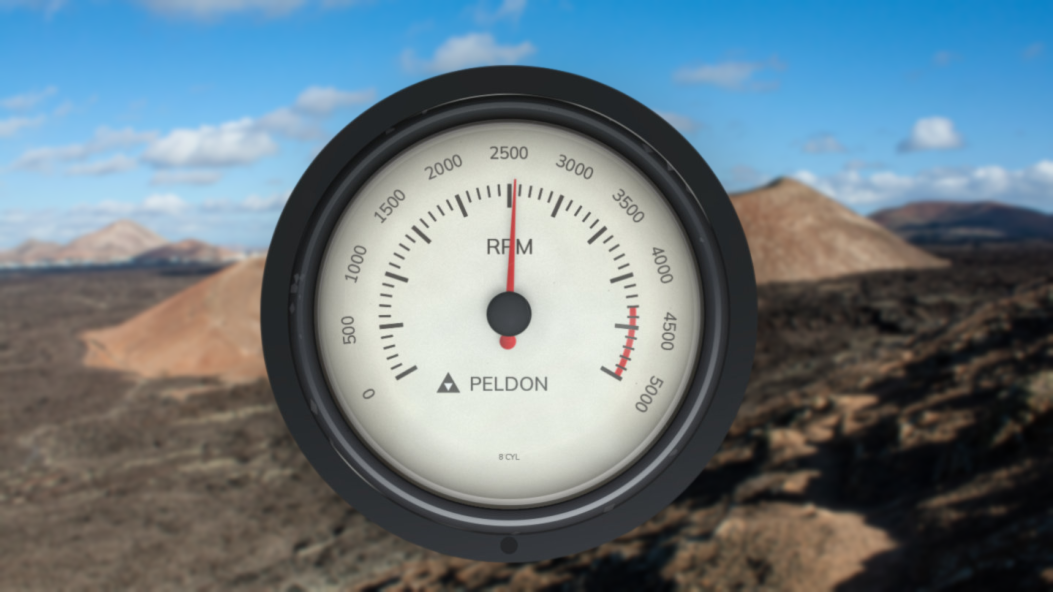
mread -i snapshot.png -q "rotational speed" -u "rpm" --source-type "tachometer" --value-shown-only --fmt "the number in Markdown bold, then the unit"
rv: **2550** rpm
